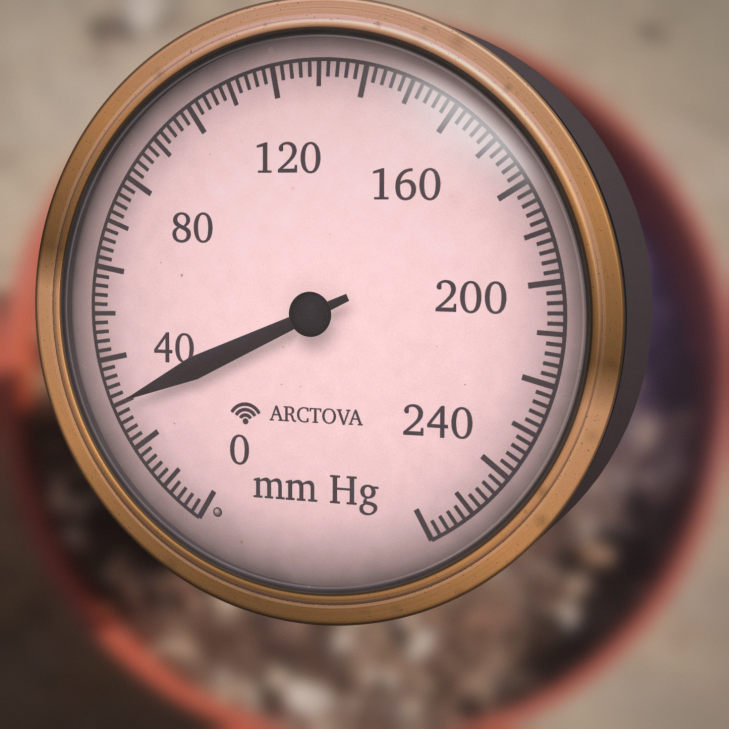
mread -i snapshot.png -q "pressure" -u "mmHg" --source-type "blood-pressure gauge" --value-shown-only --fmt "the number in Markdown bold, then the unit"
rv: **30** mmHg
